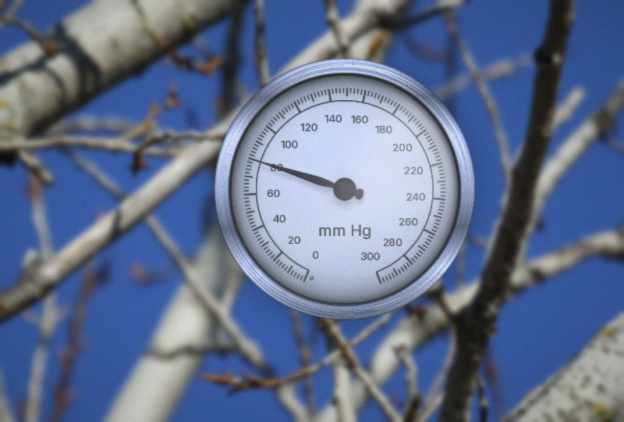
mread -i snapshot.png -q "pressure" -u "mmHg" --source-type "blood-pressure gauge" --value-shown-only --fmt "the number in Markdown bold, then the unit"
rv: **80** mmHg
